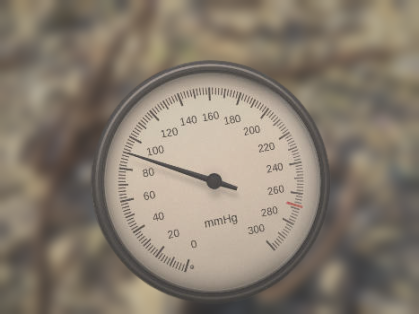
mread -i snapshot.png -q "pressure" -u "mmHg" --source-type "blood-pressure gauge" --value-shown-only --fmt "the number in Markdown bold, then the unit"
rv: **90** mmHg
